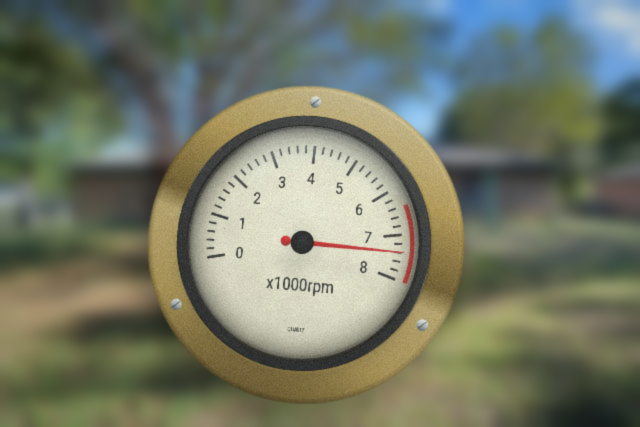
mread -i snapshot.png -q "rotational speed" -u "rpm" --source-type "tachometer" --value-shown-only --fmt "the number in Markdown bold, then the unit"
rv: **7400** rpm
